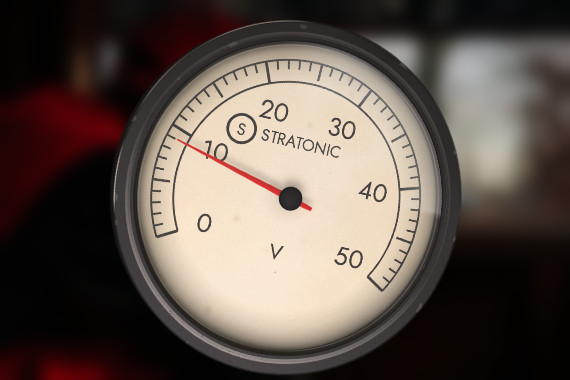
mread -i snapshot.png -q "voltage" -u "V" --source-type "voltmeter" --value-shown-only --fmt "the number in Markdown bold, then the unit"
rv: **9** V
